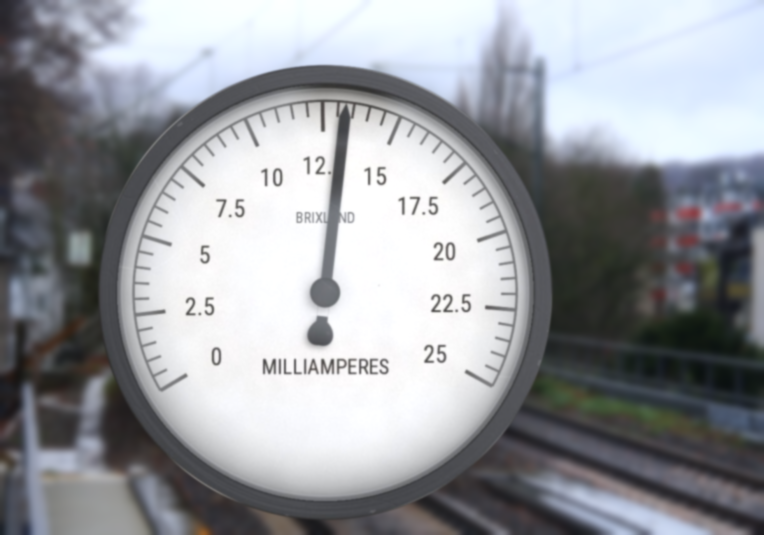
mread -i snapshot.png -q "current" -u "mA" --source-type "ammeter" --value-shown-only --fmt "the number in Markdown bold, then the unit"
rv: **13.25** mA
